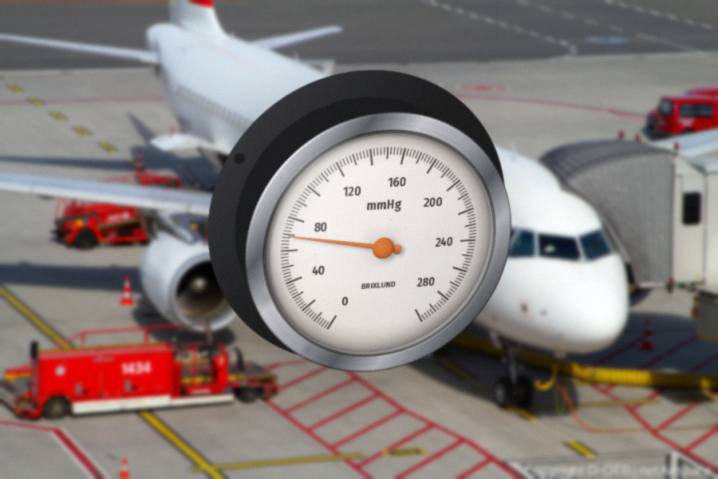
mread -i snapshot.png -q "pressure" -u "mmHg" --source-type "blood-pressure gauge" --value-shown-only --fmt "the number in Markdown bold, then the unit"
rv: **70** mmHg
